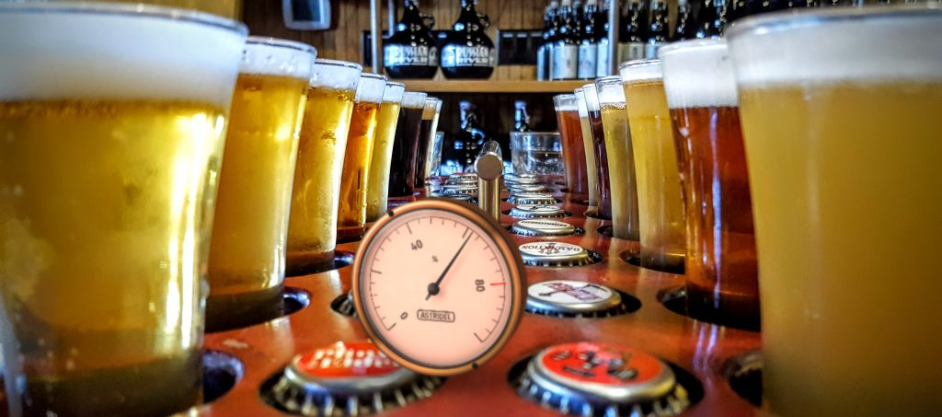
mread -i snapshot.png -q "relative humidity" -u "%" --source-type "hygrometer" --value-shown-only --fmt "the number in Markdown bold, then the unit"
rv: **62** %
